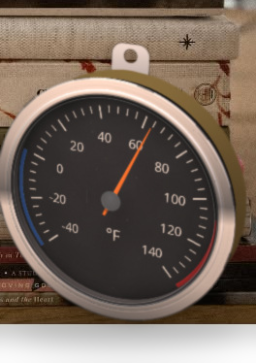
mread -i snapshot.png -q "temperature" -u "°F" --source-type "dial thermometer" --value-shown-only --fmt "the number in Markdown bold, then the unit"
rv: **64** °F
